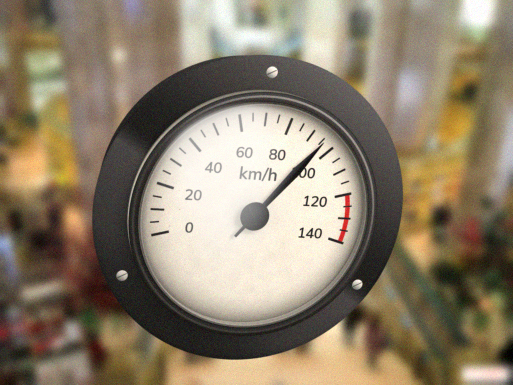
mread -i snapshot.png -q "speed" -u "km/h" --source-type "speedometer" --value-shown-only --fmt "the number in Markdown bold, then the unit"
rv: **95** km/h
